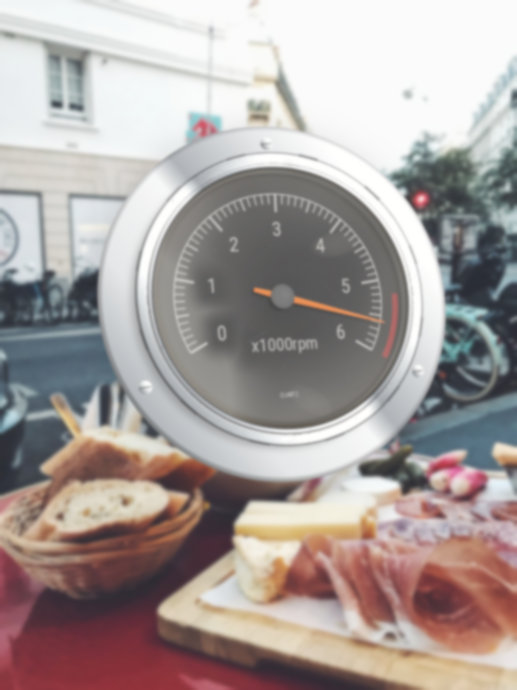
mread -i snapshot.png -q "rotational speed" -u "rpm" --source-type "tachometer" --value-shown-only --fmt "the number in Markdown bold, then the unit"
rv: **5600** rpm
